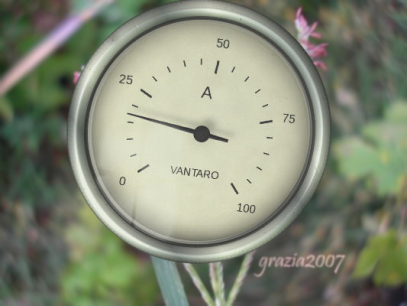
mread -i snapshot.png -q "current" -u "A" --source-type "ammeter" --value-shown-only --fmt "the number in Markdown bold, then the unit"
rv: **17.5** A
